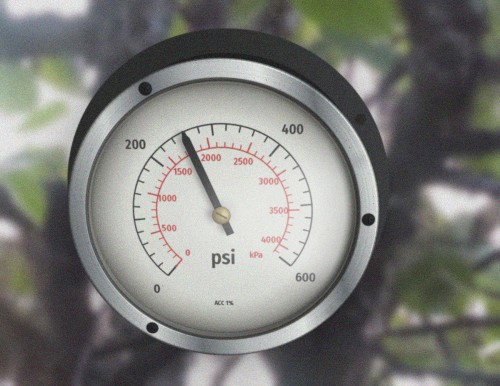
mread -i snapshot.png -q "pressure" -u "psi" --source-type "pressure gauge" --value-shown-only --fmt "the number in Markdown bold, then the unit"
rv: **260** psi
